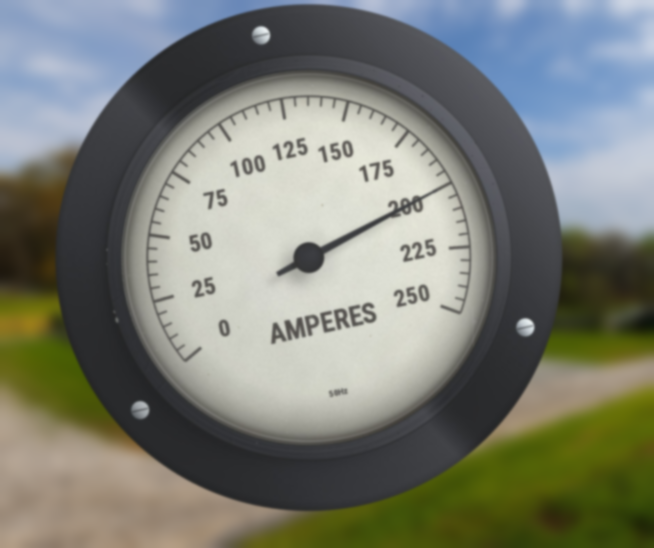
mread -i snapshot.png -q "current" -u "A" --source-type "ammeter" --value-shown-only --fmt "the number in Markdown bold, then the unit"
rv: **200** A
